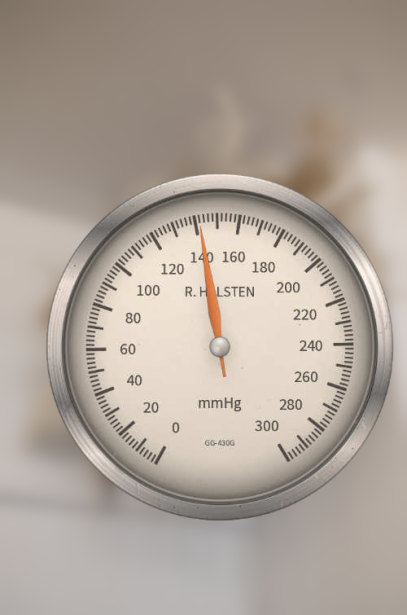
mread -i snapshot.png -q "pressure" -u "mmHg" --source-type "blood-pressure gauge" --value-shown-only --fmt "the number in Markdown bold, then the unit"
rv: **142** mmHg
